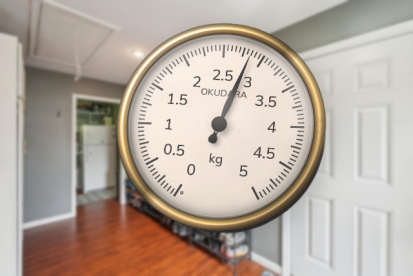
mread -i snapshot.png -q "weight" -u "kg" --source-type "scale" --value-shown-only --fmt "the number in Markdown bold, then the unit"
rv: **2.85** kg
